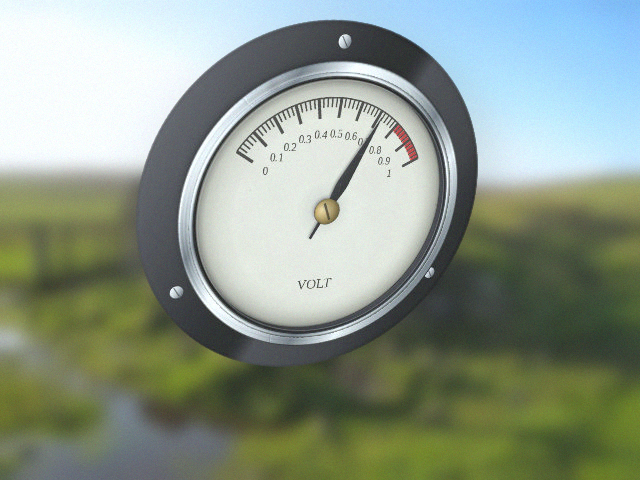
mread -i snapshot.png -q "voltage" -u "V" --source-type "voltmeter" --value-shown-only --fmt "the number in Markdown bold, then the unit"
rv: **0.7** V
